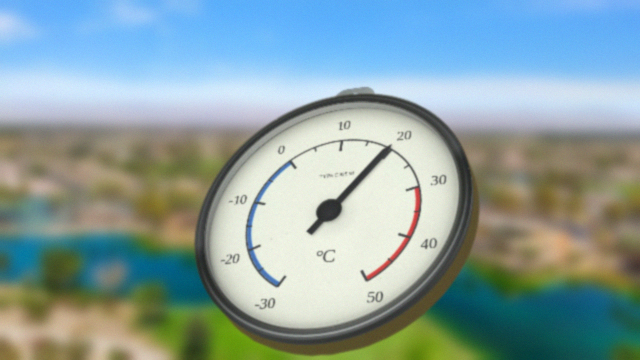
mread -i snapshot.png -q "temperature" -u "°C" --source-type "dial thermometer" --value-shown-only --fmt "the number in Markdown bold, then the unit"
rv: **20** °C
